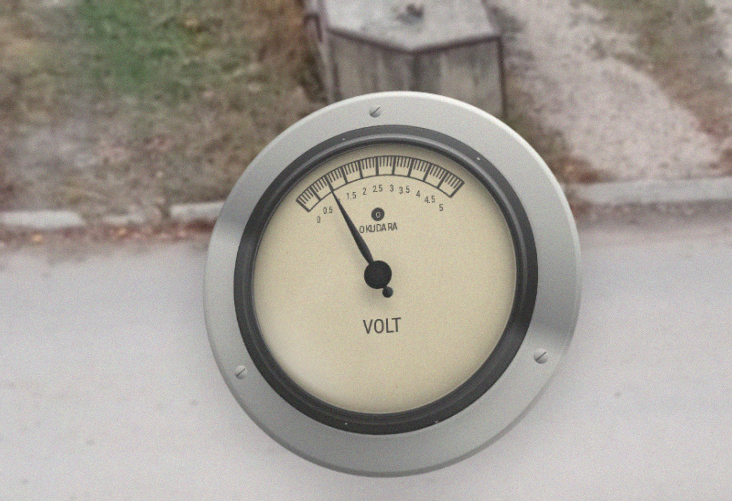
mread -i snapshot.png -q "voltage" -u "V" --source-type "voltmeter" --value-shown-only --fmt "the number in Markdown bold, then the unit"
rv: **1** V
